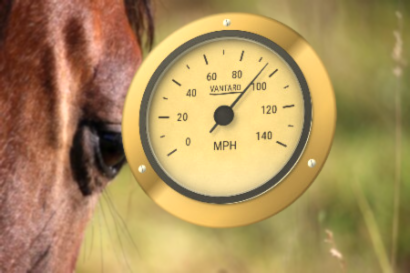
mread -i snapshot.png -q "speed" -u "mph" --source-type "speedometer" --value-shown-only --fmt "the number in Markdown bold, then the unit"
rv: **95** mph
